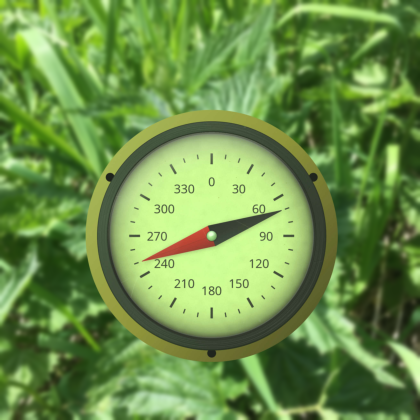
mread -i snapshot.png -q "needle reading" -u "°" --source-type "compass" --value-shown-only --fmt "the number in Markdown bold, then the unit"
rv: **250** °
